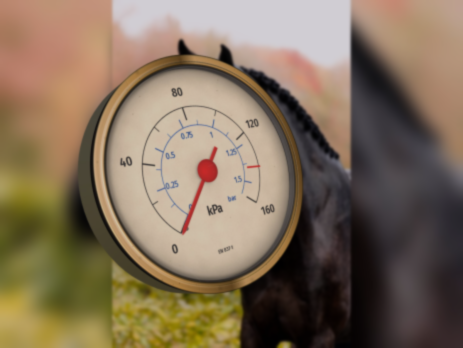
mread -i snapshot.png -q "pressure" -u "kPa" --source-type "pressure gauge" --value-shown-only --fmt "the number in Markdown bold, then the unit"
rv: **0** kPa
